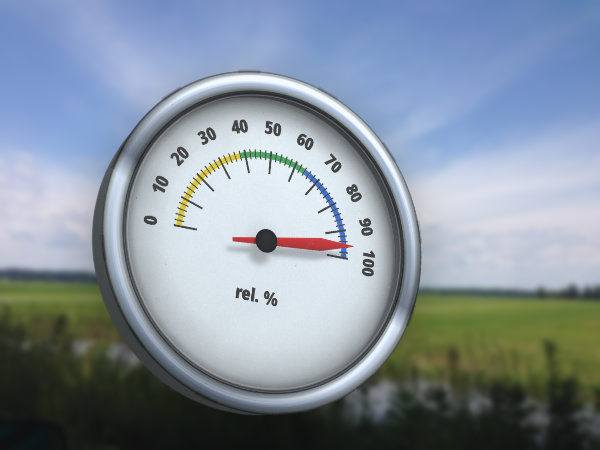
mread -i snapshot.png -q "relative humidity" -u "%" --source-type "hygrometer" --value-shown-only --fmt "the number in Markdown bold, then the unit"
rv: **96** %
